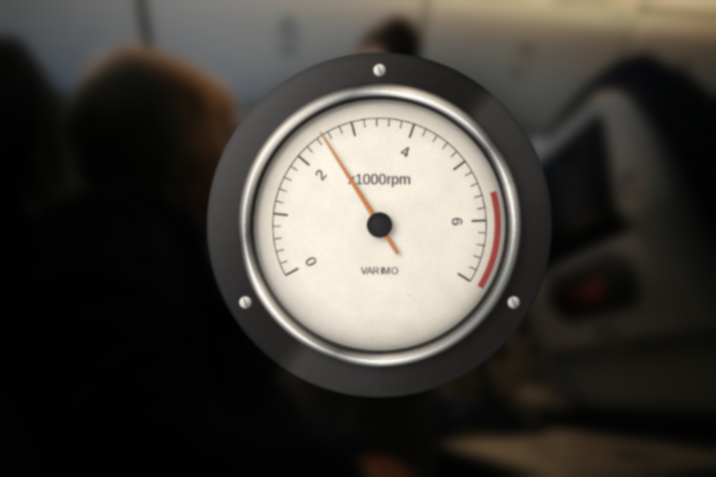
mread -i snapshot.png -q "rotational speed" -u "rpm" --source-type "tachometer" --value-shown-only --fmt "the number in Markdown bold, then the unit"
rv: **2500** rpm
